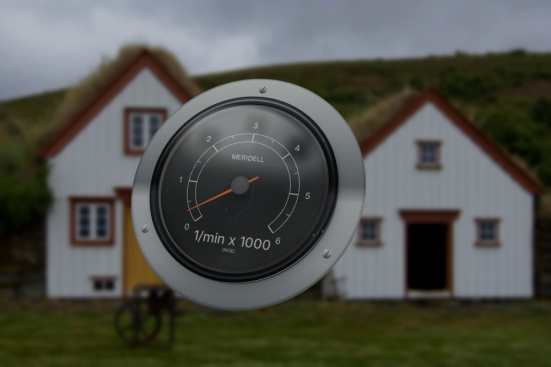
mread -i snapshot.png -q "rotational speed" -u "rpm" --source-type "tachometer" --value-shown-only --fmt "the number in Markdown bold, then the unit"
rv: **250** rpm
